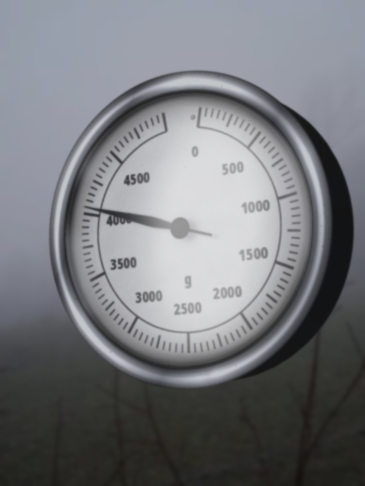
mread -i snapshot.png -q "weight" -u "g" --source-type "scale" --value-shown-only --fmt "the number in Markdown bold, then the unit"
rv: **4050** g
